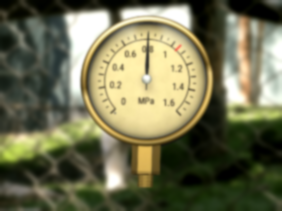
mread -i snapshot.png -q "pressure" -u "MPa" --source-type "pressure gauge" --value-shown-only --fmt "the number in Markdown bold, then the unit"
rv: **0.8** MPa
